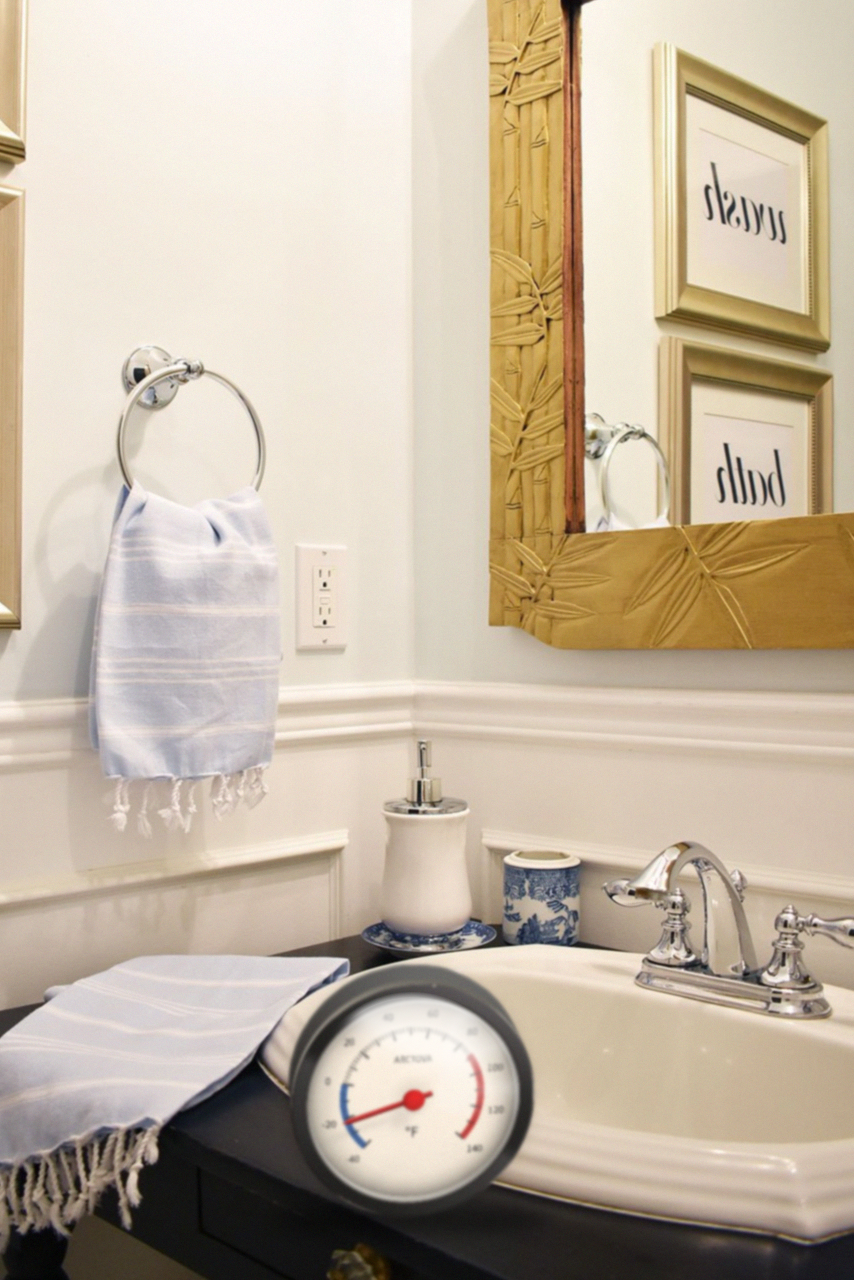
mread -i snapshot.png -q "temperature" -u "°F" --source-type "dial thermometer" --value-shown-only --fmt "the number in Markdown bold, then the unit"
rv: **-20** °F
